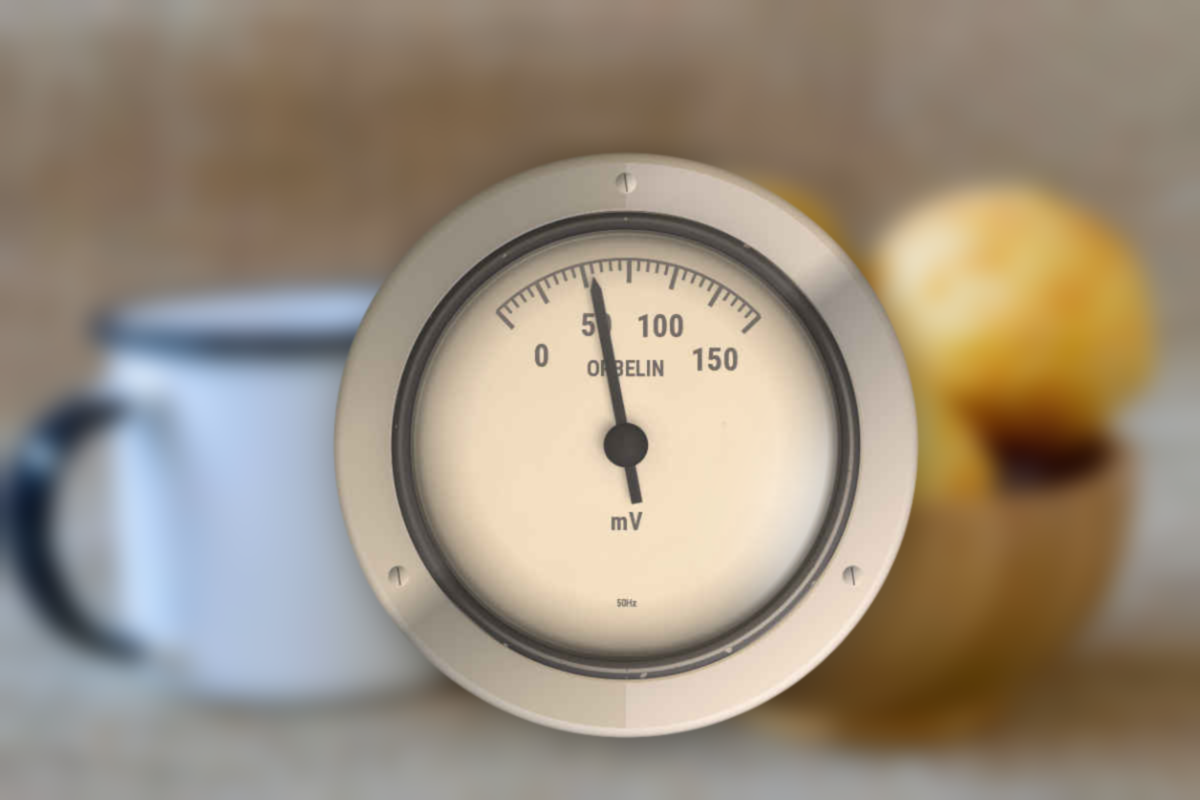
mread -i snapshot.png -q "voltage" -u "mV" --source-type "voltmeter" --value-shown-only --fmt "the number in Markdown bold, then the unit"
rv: **55** mV
